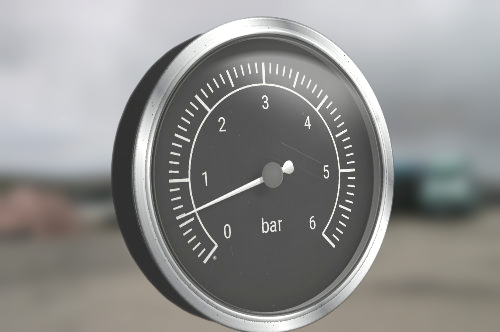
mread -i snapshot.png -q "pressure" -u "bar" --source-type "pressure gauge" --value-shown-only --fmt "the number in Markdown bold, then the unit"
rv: **0.6** bar
